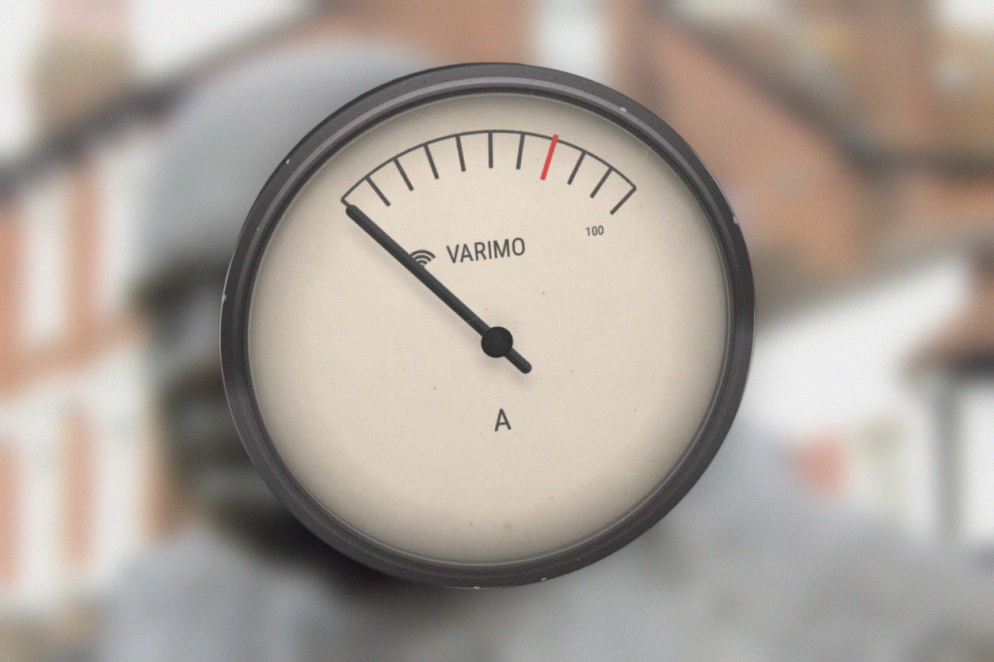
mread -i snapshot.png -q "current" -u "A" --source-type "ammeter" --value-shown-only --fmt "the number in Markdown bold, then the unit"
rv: **0** A
